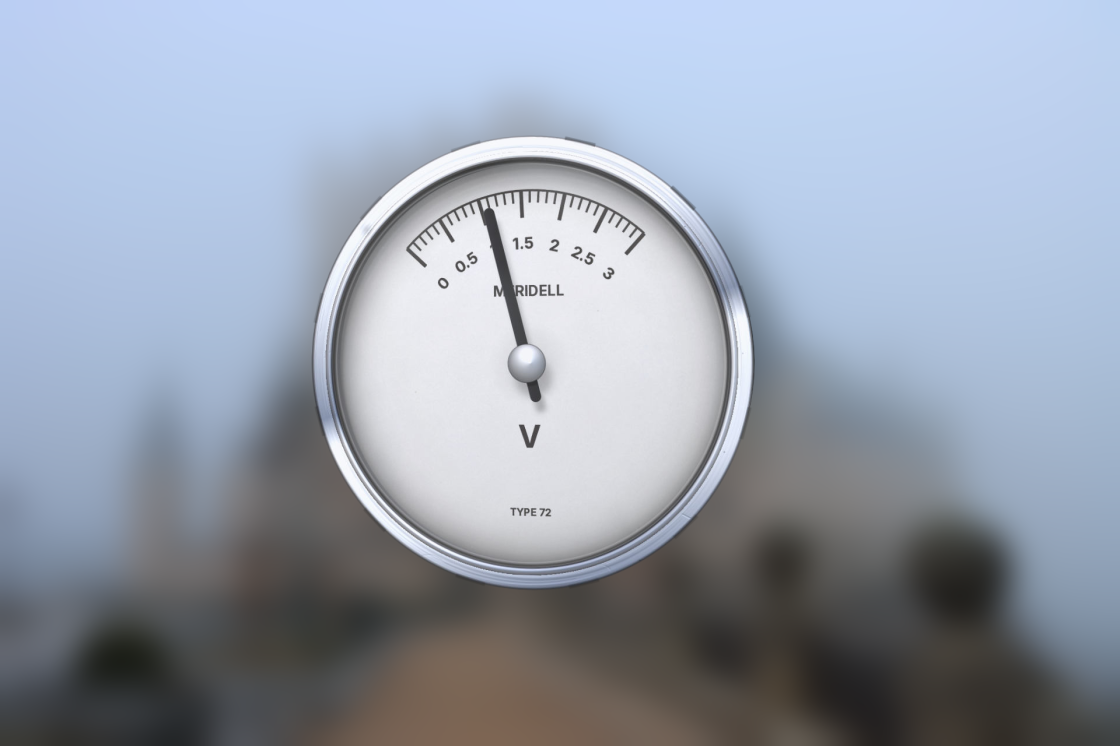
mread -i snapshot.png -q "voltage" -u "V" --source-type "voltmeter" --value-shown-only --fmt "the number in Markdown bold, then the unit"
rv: **1.1** V
